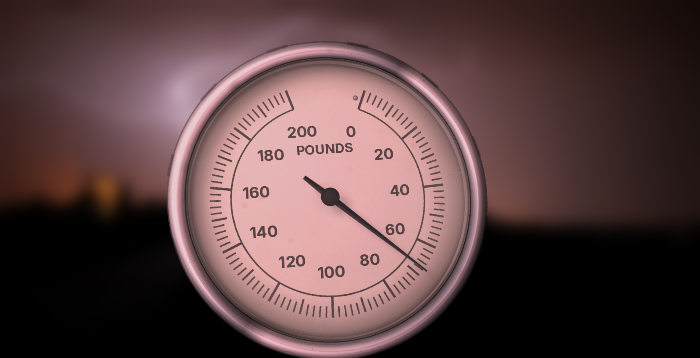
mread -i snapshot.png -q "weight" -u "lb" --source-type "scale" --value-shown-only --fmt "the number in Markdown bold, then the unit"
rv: **68** lb
